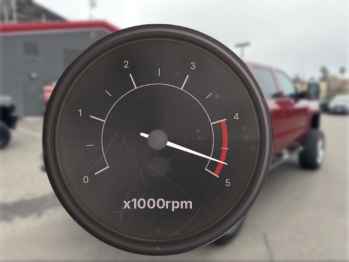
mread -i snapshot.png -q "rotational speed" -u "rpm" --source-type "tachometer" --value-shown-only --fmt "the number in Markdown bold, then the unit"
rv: **4750** rpm
